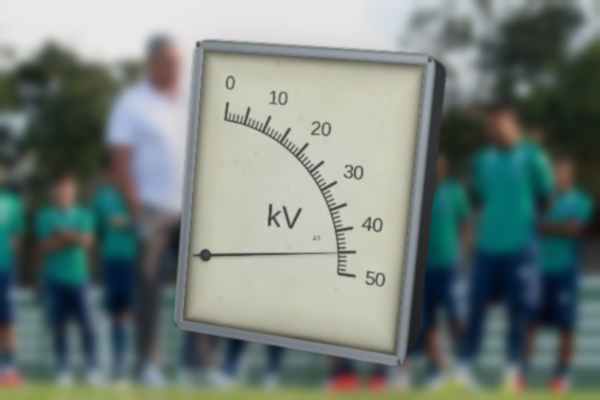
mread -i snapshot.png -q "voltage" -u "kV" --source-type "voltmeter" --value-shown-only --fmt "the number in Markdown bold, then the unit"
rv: **45** kV
